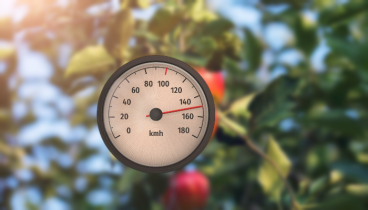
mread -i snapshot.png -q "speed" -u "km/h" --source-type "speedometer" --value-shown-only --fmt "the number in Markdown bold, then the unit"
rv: **150** km/h
